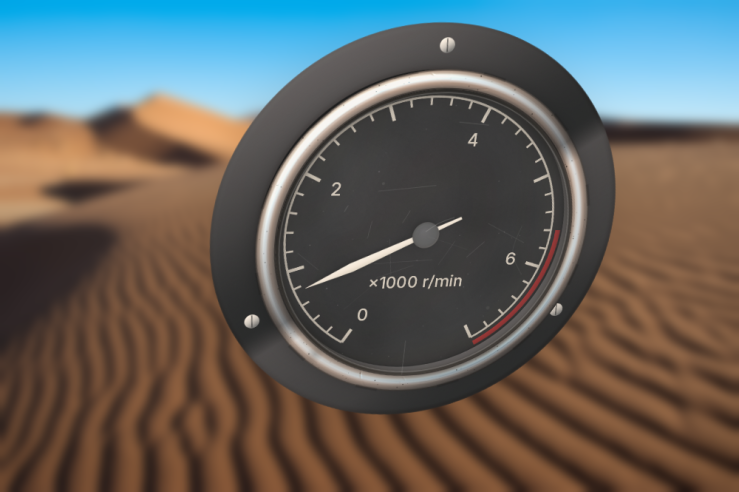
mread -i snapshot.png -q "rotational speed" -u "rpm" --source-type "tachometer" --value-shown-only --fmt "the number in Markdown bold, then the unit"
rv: **800** rpm
